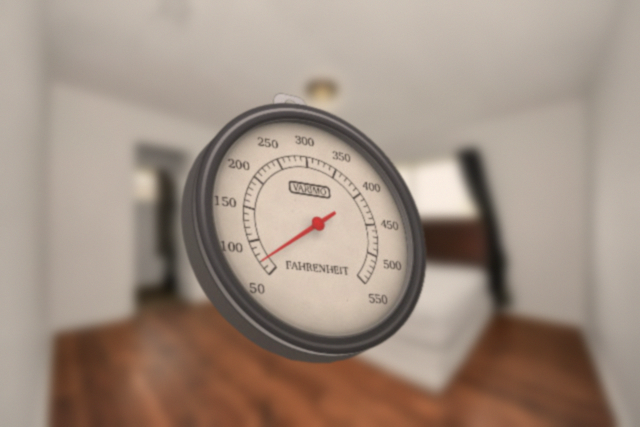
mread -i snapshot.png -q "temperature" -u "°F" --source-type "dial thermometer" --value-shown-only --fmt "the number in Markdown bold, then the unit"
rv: **70** °F
